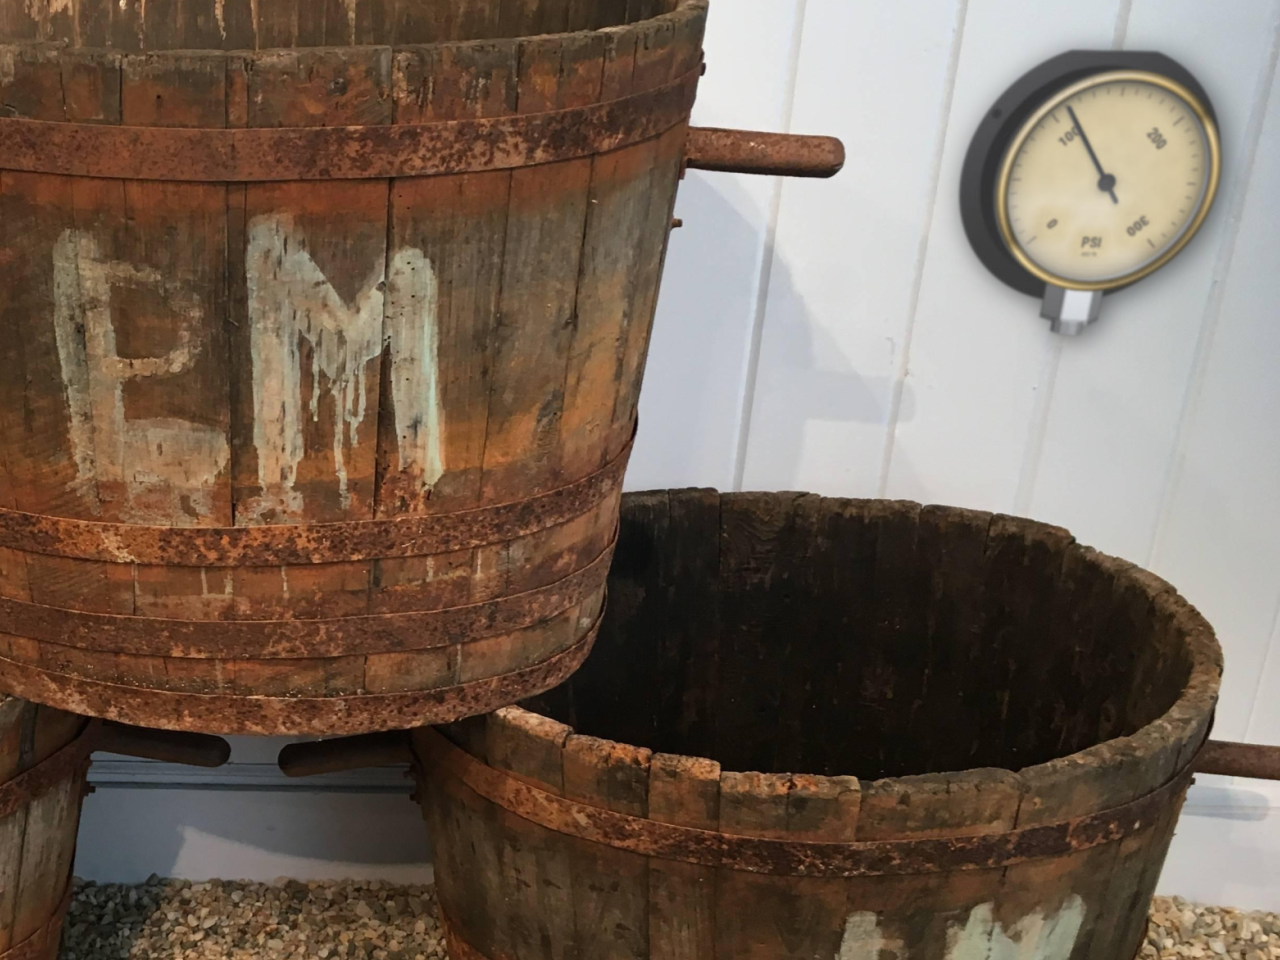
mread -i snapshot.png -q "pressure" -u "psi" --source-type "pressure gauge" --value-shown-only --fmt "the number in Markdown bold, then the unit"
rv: **110** psi
